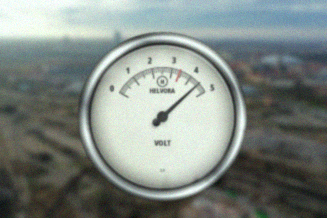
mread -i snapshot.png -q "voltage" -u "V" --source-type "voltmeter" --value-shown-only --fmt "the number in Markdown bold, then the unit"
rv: **4.5** V
